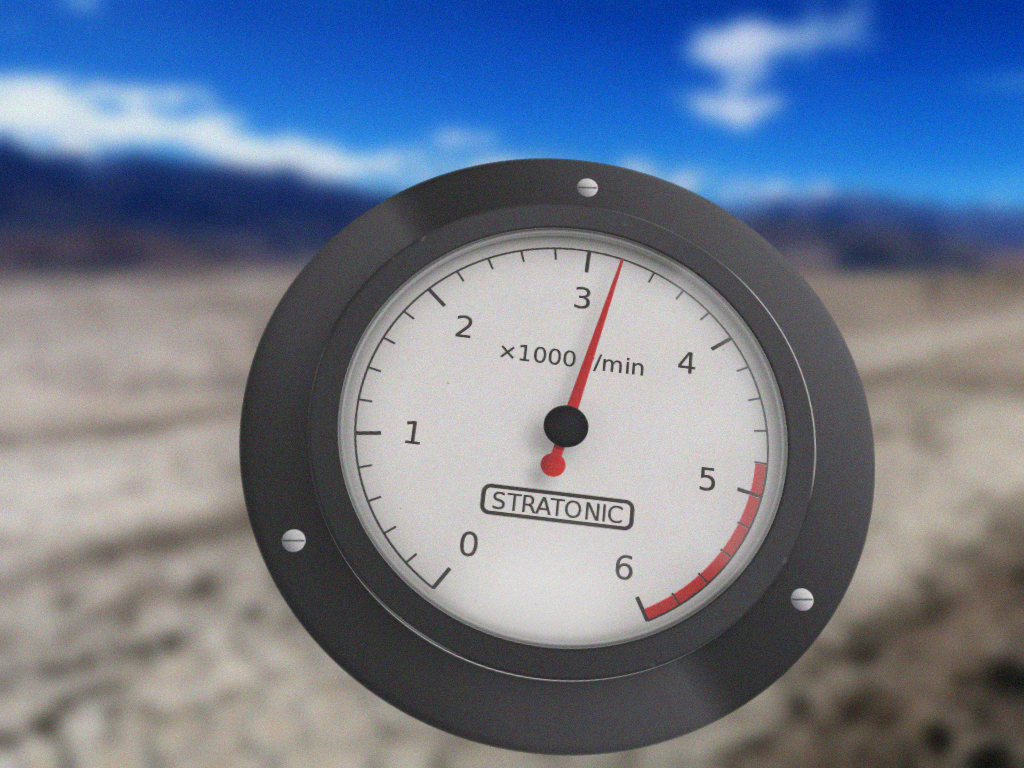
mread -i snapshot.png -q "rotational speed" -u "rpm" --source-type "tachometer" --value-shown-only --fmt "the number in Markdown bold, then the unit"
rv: **3200** rpm
